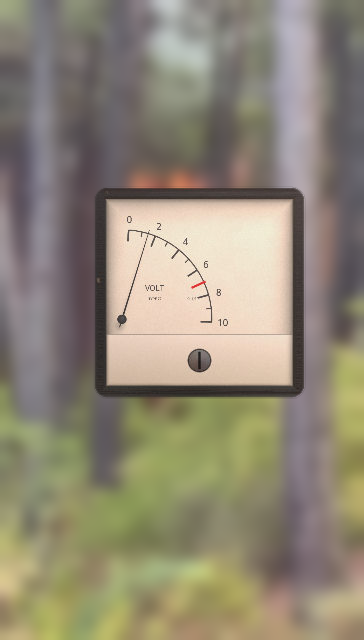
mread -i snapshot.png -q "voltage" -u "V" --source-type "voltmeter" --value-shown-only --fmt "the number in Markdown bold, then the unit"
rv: **1.5** V
